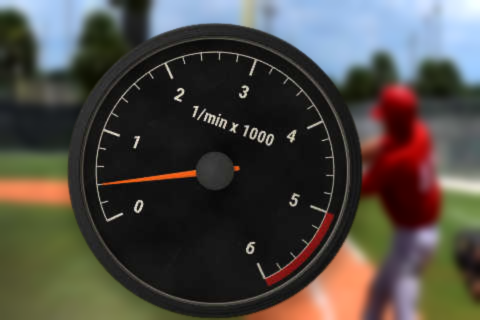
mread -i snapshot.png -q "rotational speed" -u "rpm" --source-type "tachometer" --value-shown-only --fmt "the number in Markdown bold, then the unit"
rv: **400** rpm
